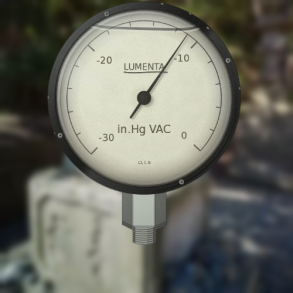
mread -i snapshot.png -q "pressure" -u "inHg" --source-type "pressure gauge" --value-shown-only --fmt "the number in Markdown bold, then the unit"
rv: **-11** inHg
